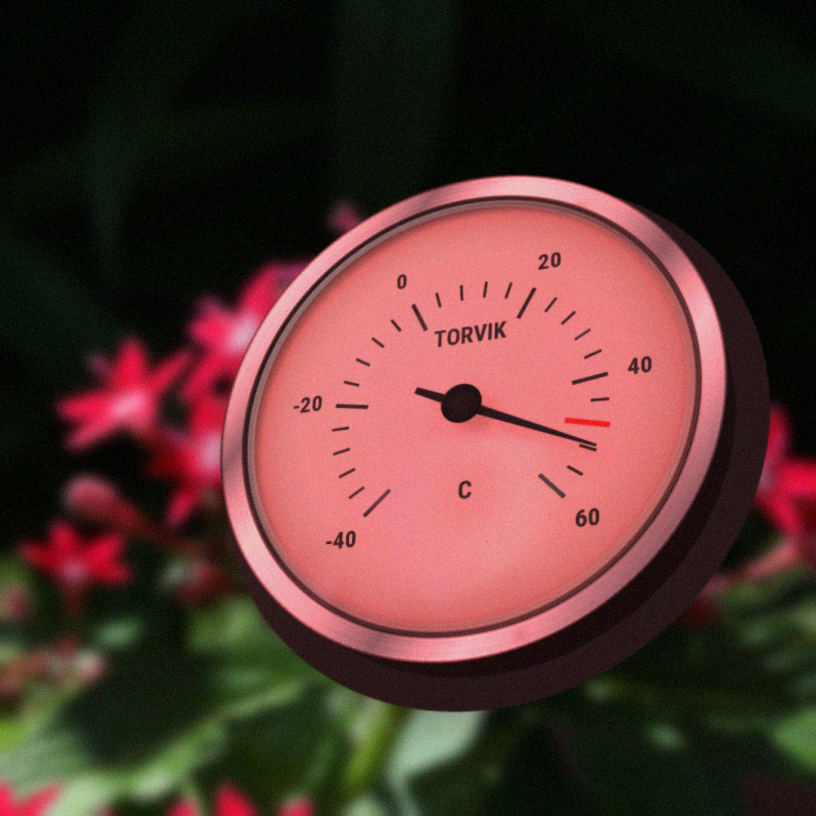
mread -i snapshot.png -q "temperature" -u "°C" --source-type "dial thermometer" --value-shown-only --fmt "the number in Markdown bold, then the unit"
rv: **52** °C
